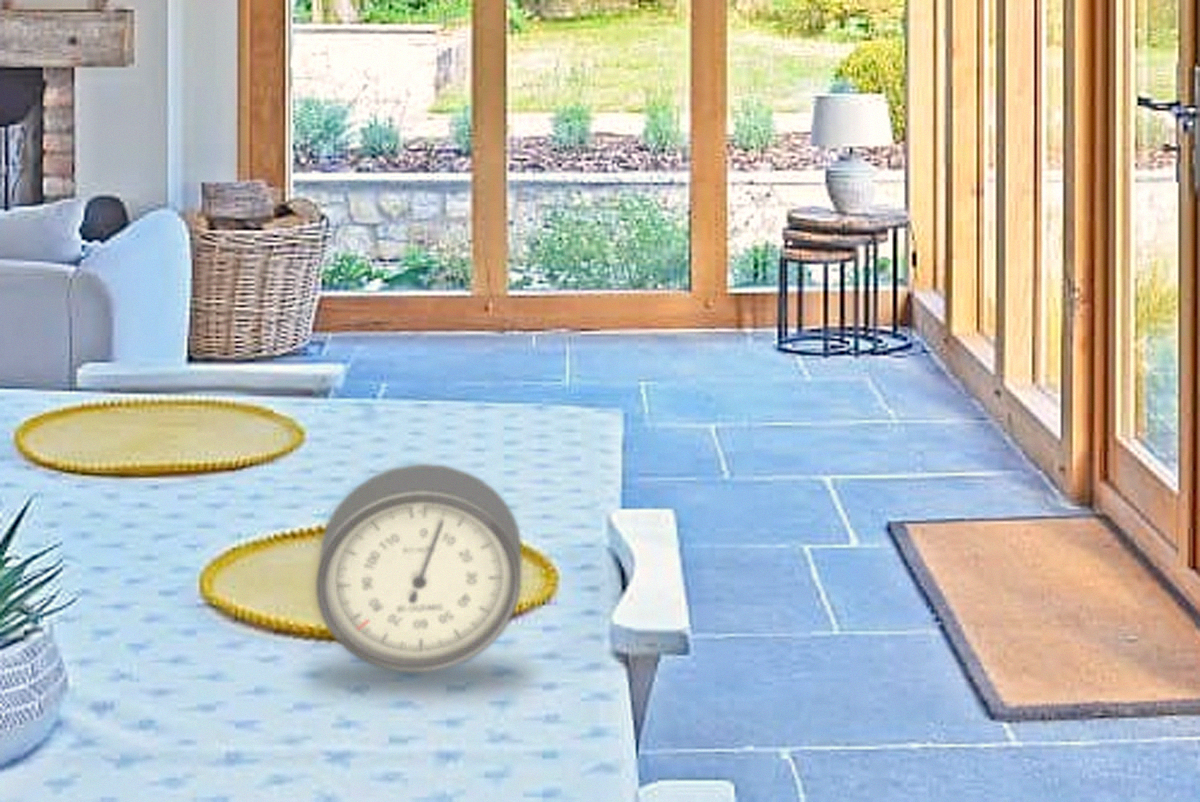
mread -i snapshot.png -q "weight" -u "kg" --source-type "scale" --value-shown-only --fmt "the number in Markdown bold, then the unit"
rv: **5** kg
